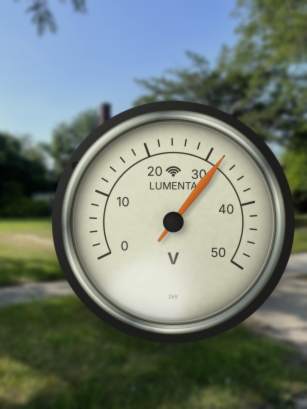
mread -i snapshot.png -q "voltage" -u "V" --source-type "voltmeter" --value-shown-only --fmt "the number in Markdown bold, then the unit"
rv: **32** V
